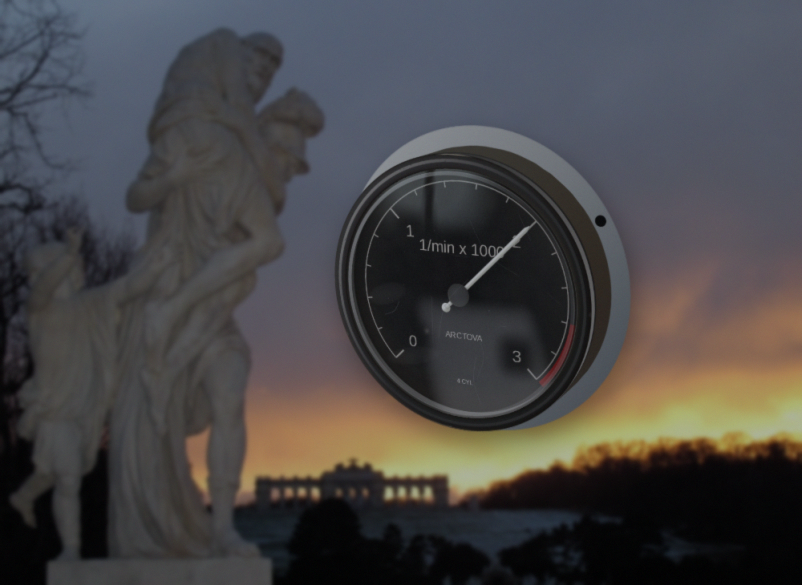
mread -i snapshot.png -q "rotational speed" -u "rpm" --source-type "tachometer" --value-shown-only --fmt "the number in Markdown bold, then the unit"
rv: **2000** rpm
